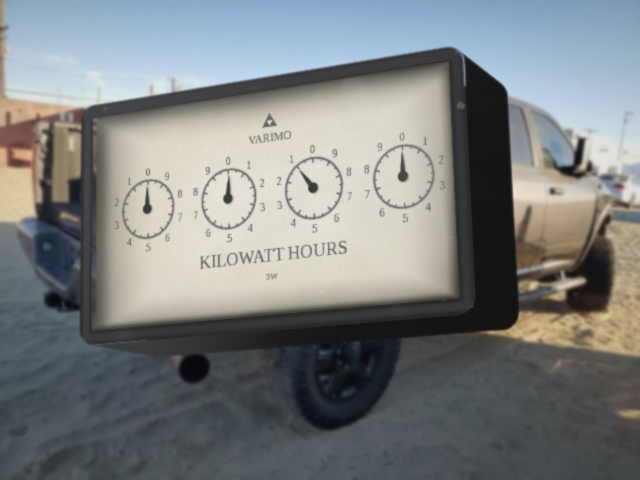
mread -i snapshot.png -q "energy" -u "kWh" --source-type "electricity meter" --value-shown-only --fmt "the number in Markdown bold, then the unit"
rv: **10** kWh
